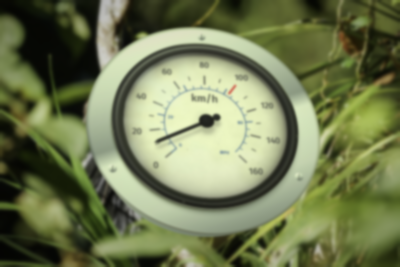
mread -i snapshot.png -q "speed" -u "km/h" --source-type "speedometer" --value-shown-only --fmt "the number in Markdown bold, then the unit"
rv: **10** km/h
